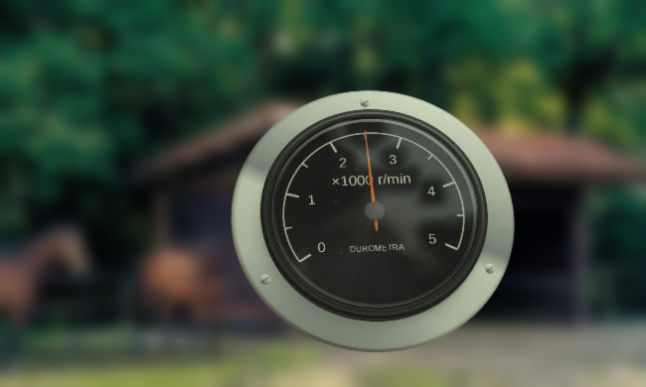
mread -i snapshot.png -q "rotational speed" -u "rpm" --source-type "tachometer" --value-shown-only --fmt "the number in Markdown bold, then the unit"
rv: **2500** rpm
